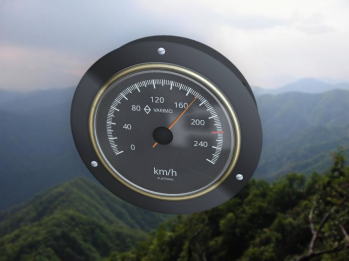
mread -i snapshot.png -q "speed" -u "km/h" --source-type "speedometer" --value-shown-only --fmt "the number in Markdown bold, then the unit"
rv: **170** km/h
